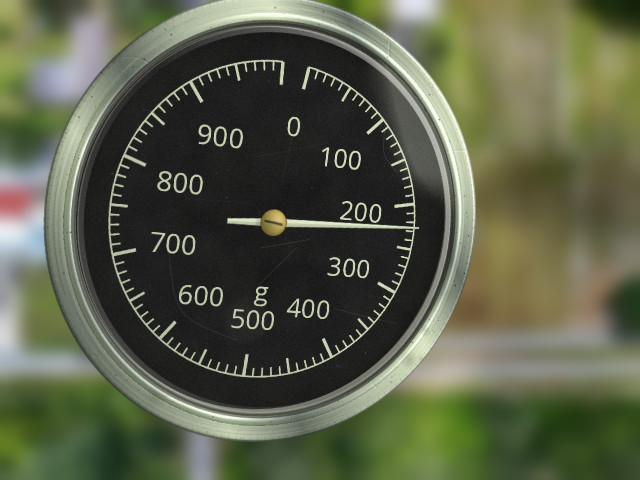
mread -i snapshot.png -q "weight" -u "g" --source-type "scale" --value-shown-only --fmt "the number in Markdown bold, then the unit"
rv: **225** g
